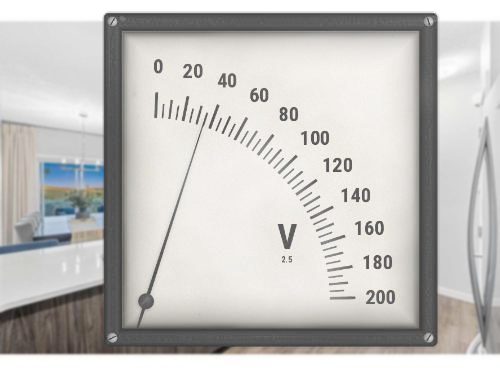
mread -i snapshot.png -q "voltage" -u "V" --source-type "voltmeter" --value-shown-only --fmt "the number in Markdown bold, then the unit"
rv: **35** V
